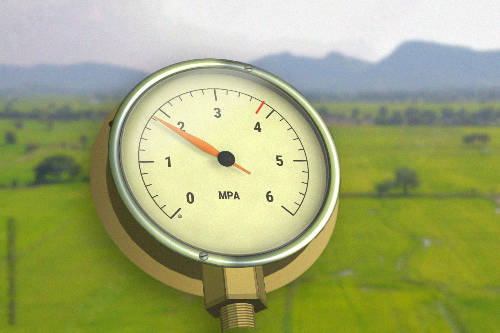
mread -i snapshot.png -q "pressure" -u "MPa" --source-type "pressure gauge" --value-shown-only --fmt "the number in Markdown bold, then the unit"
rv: **1.8** MPa
